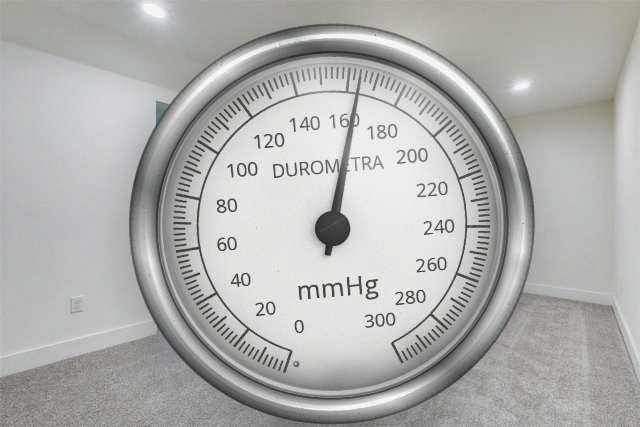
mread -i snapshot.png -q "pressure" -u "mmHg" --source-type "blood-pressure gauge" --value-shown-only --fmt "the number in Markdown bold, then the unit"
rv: **164** mmHg
